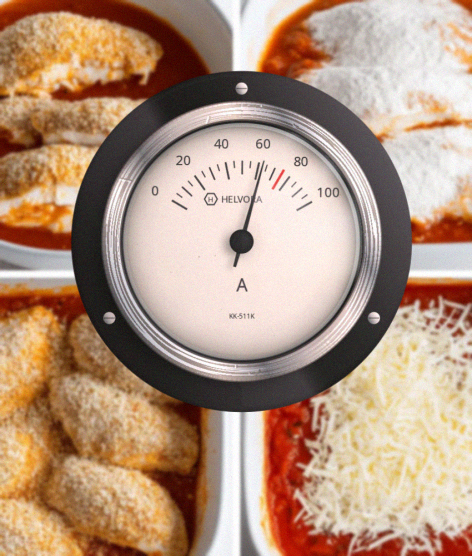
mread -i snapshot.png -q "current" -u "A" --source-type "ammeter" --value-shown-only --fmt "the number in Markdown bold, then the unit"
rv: **62.5** A
